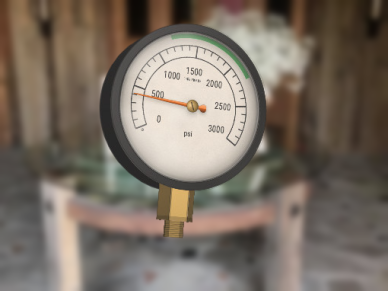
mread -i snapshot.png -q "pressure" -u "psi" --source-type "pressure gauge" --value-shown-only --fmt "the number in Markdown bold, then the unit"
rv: **400** psi
